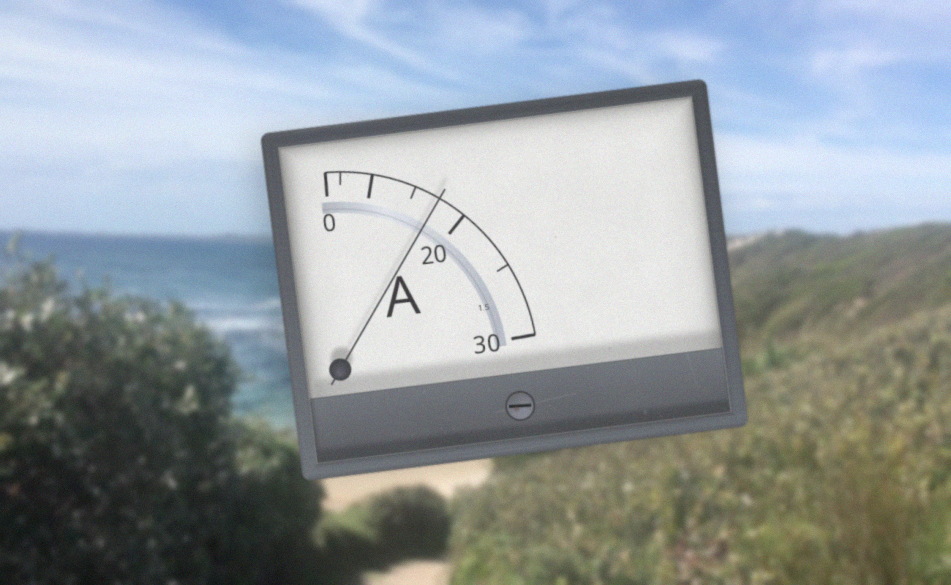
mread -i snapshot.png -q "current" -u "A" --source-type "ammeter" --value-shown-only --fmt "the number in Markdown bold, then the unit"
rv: **17.5** A
